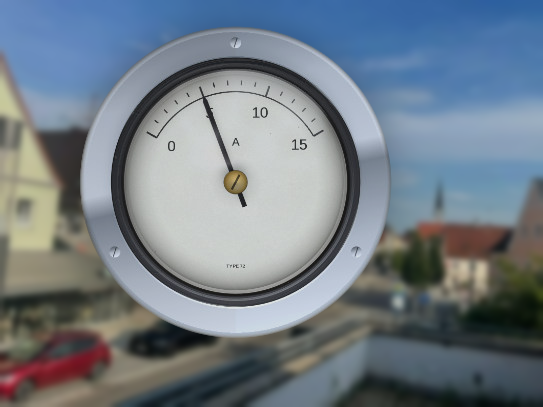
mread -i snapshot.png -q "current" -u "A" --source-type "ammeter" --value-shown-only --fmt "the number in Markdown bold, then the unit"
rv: **5** A
